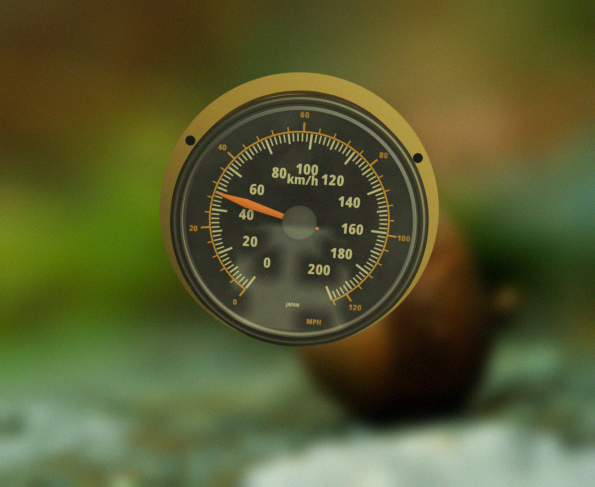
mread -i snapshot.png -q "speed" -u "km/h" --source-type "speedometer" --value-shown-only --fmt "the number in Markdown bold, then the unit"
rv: **48** km/h
